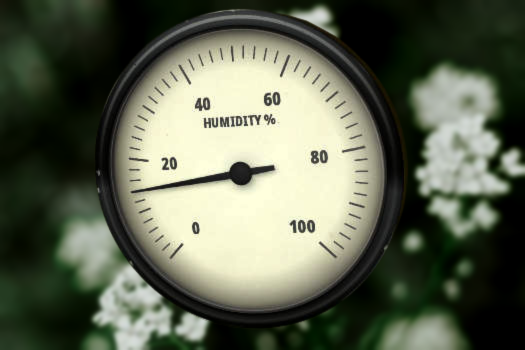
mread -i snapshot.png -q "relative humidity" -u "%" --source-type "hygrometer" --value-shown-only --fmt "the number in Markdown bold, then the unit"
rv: **14** %
